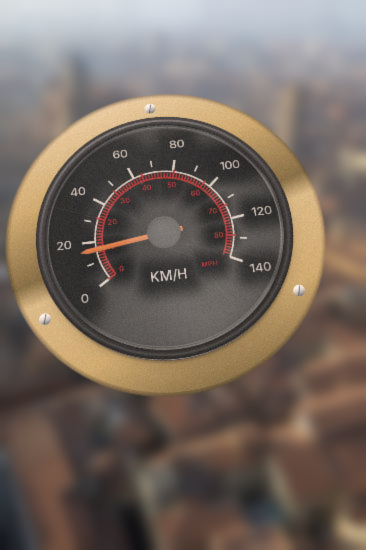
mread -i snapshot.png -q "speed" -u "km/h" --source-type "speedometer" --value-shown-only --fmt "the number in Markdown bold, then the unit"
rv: **15** km/h
